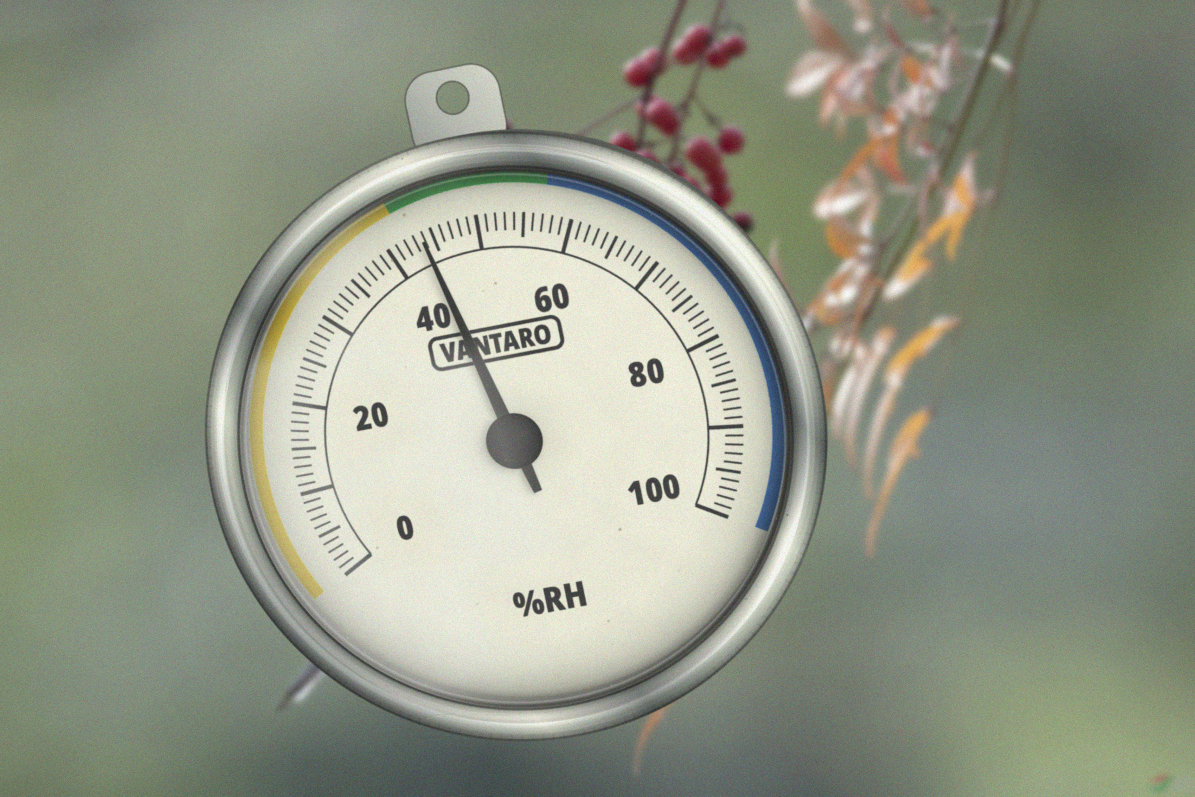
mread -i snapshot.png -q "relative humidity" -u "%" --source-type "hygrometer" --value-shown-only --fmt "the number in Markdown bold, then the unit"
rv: **44** %
